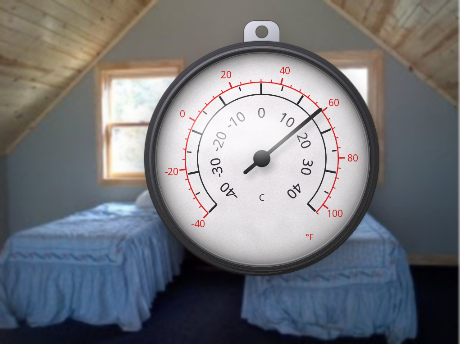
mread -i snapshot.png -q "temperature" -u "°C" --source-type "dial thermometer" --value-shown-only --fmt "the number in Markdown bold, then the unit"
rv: **15** °C
